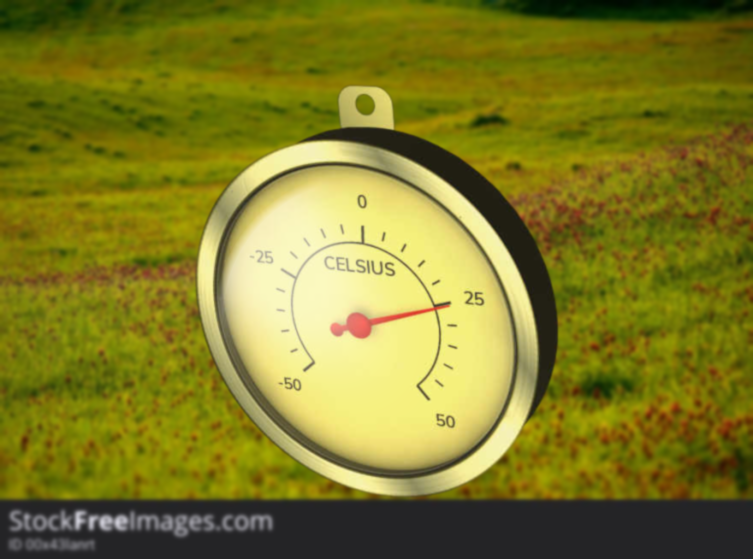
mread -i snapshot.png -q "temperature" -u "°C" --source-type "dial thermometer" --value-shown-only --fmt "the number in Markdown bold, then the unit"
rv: **25** °C
